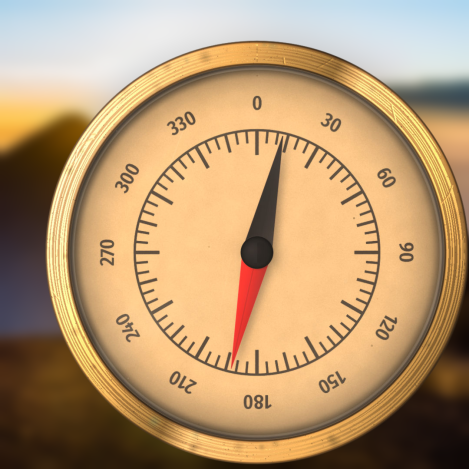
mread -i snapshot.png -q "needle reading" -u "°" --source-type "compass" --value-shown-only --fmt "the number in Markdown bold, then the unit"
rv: **192.5** °
